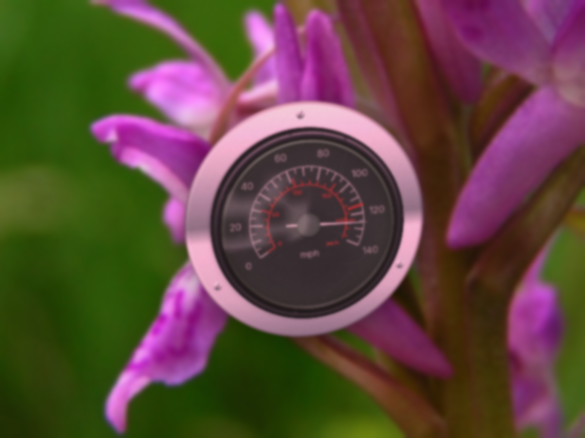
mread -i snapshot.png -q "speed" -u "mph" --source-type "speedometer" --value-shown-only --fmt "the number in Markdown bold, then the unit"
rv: **125** mph
